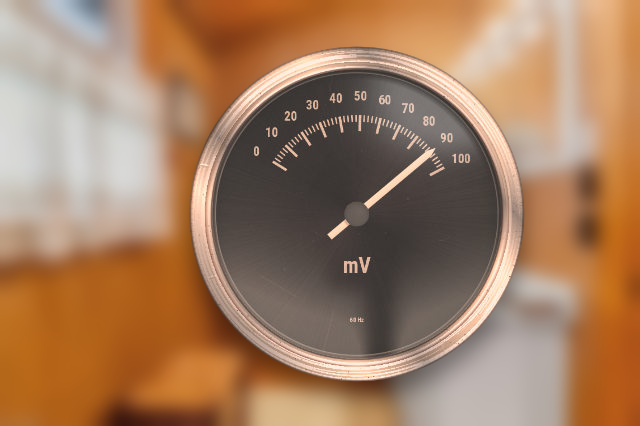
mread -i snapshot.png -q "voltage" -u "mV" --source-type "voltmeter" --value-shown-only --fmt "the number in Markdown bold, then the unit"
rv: **90** mV
